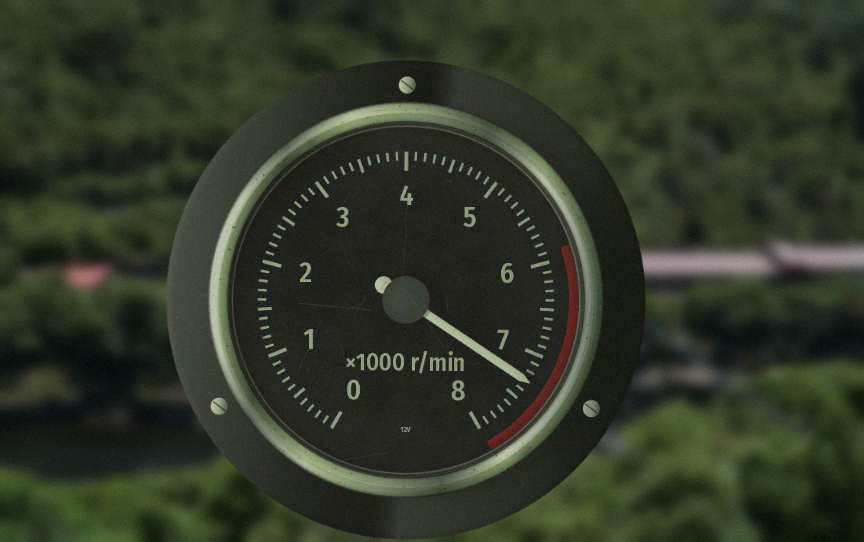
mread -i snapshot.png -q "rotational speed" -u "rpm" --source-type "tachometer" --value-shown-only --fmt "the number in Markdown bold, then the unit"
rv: **7300** rpm
